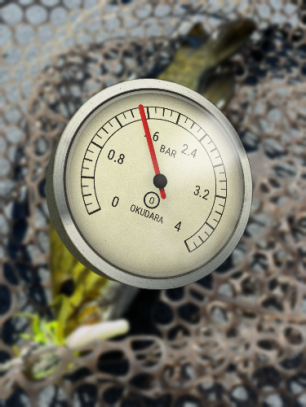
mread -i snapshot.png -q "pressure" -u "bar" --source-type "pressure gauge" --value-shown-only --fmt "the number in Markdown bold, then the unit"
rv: **1.5** bar
